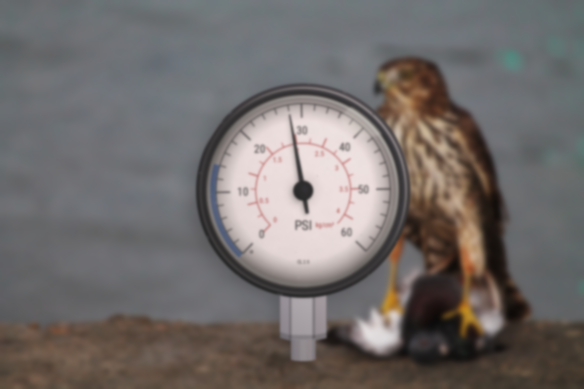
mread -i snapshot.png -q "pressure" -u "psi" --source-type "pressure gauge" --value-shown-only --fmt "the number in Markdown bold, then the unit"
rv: **28** psi
